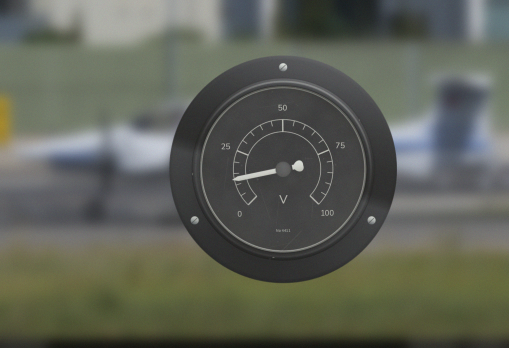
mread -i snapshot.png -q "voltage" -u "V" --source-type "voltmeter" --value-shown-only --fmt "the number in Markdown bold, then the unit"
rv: **12.5** V
